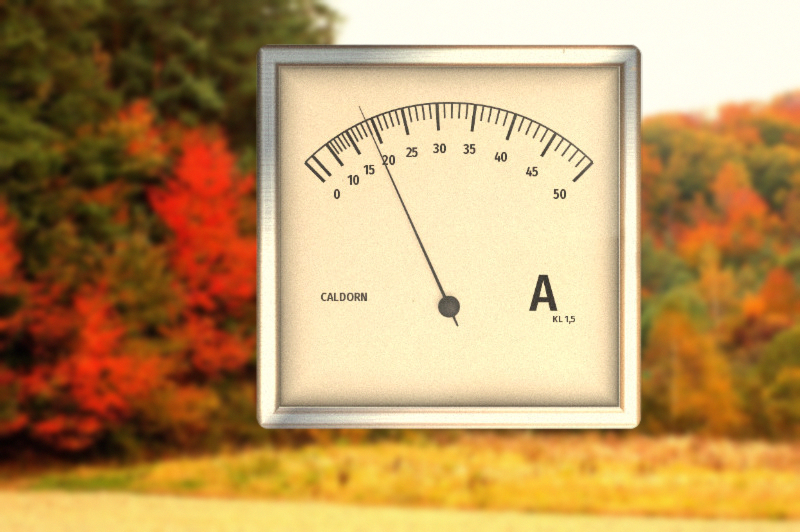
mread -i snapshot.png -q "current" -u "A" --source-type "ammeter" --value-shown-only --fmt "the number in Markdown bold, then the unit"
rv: **19** A
